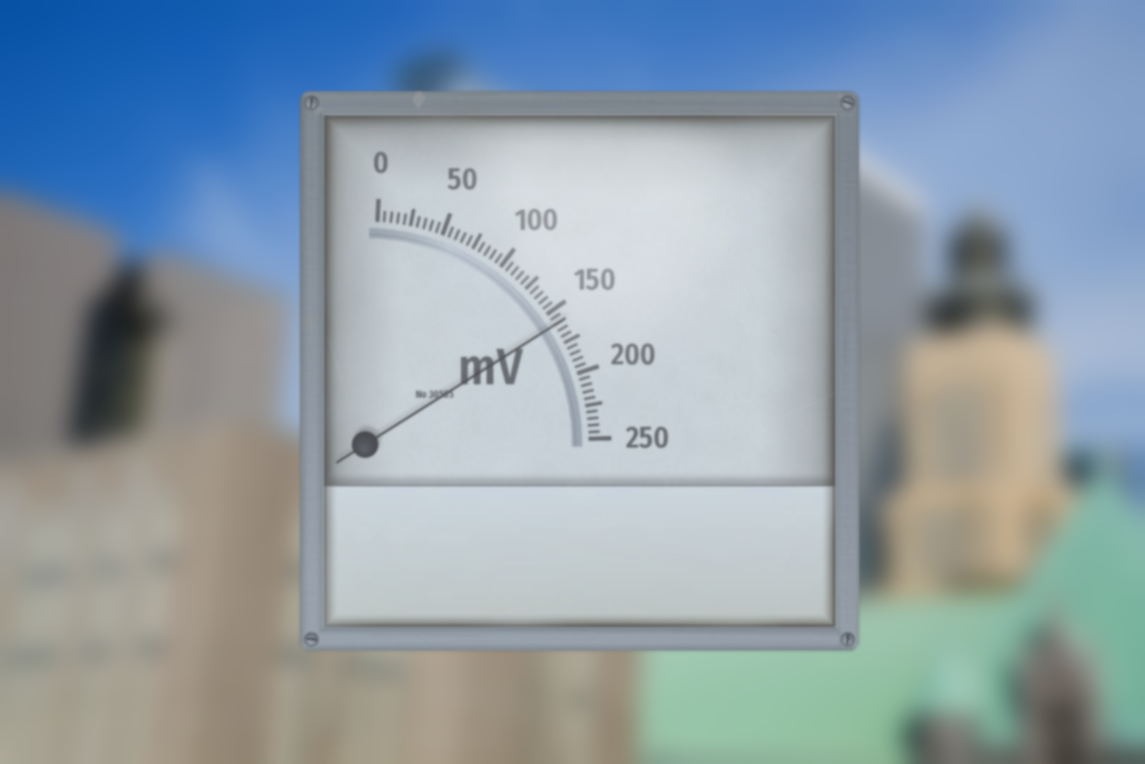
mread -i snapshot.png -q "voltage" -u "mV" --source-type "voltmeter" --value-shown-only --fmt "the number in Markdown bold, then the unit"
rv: **160** mV
